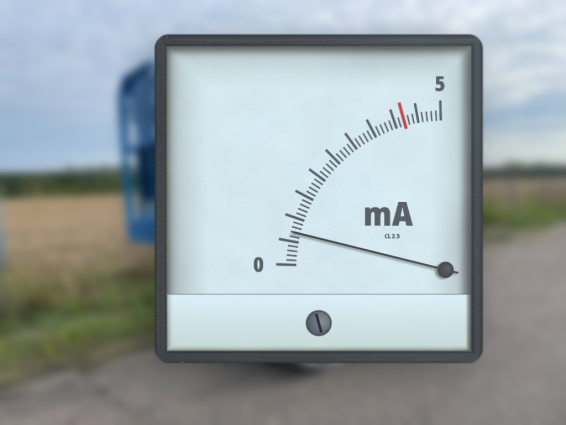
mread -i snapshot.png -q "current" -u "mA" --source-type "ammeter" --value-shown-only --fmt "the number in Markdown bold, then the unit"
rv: **0.7** mA
